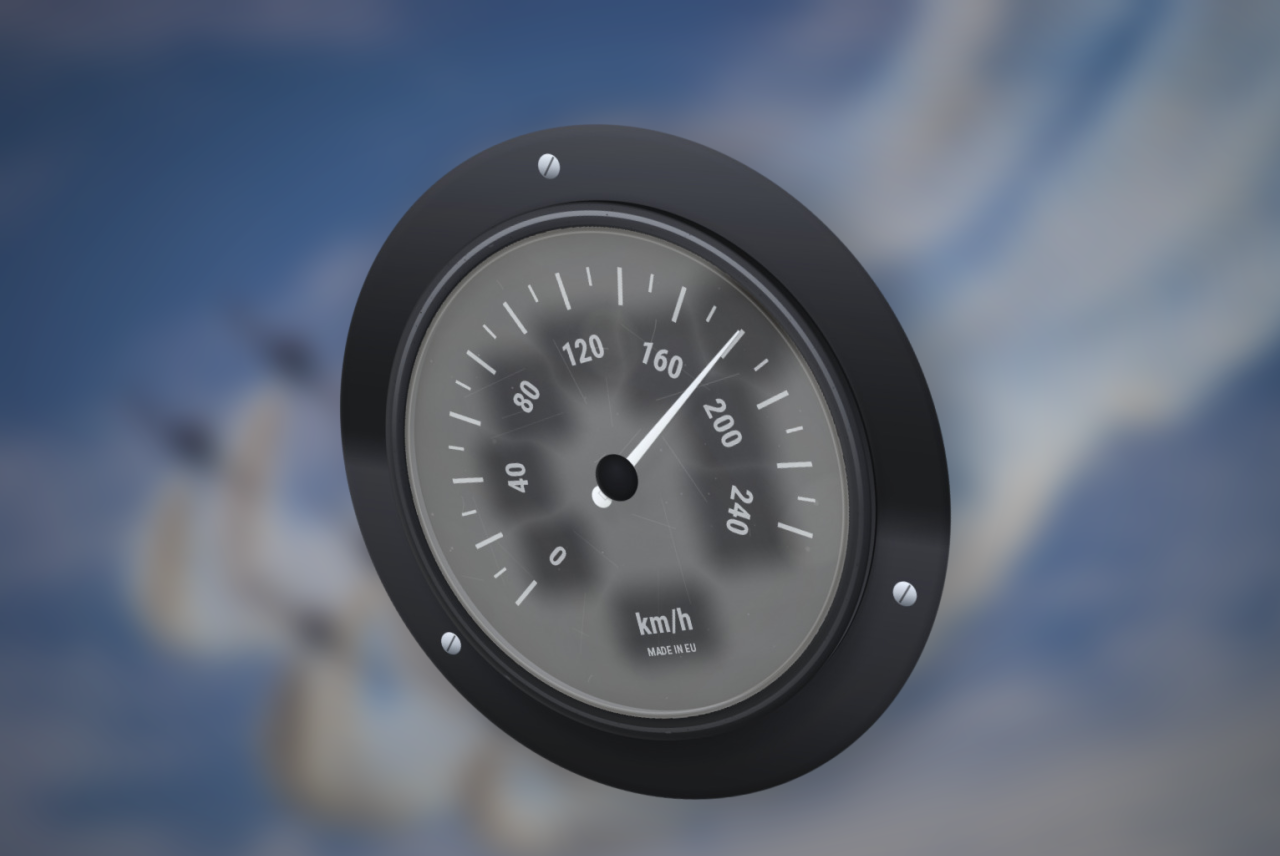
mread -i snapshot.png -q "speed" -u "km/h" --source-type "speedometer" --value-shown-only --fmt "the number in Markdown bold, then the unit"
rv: **180** km/h
